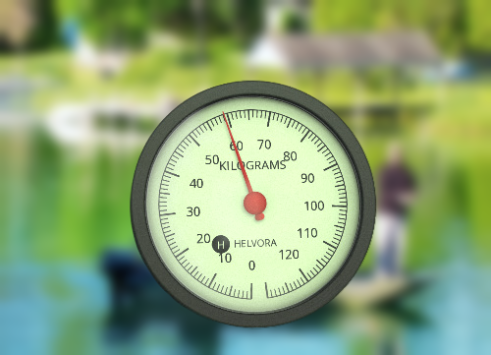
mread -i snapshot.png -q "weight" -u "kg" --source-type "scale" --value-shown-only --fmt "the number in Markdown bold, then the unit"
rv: **59** kg
